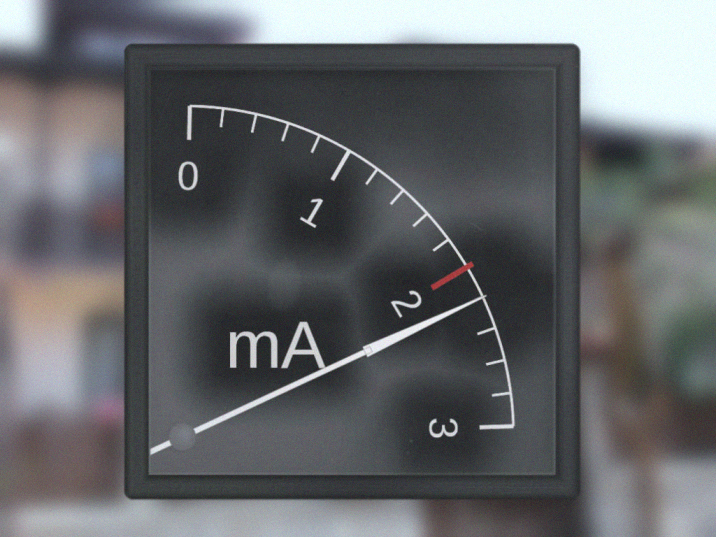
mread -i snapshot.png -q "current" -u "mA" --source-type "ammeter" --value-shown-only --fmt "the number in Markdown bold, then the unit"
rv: **2.2** mA
